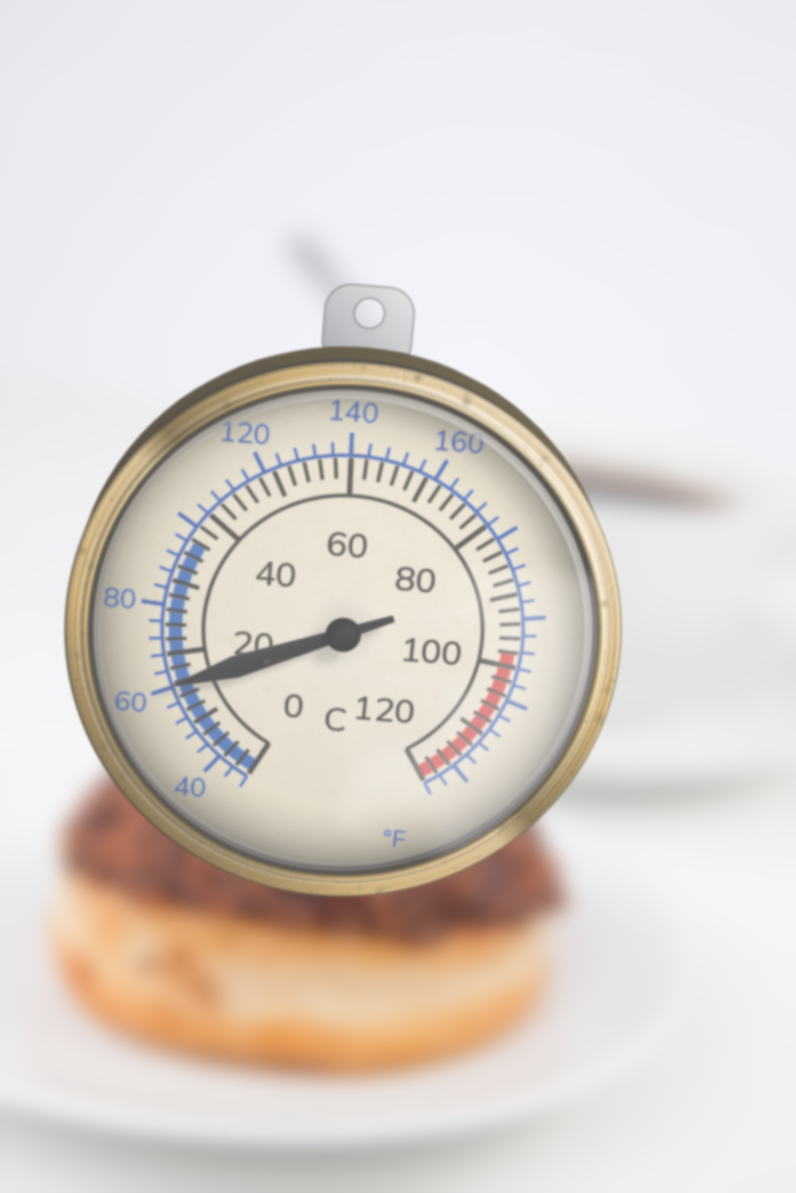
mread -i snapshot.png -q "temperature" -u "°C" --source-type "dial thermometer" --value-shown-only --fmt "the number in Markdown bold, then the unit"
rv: **16** °C
